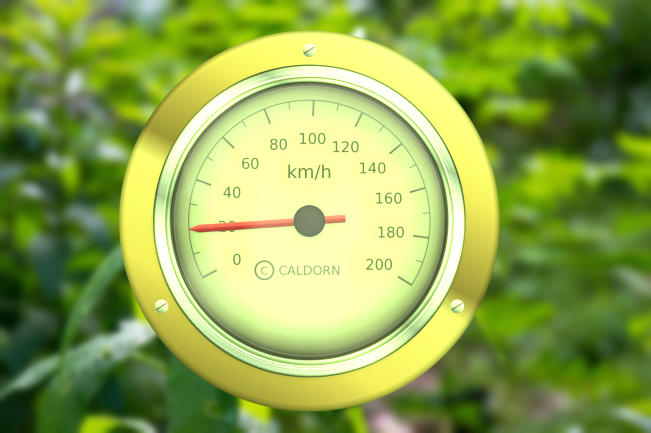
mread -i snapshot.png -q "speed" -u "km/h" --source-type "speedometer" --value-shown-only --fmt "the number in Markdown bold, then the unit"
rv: **20** km/h
